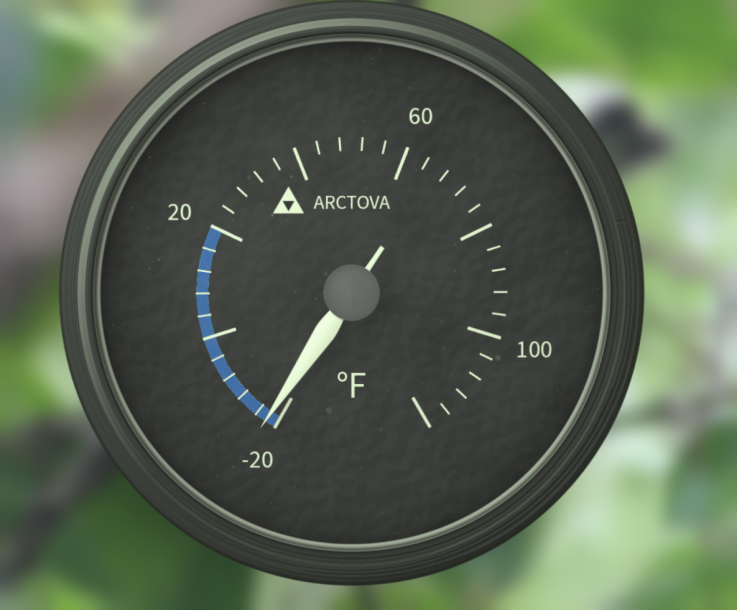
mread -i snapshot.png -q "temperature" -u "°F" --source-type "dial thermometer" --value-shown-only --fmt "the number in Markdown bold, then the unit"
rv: **-18** °F
